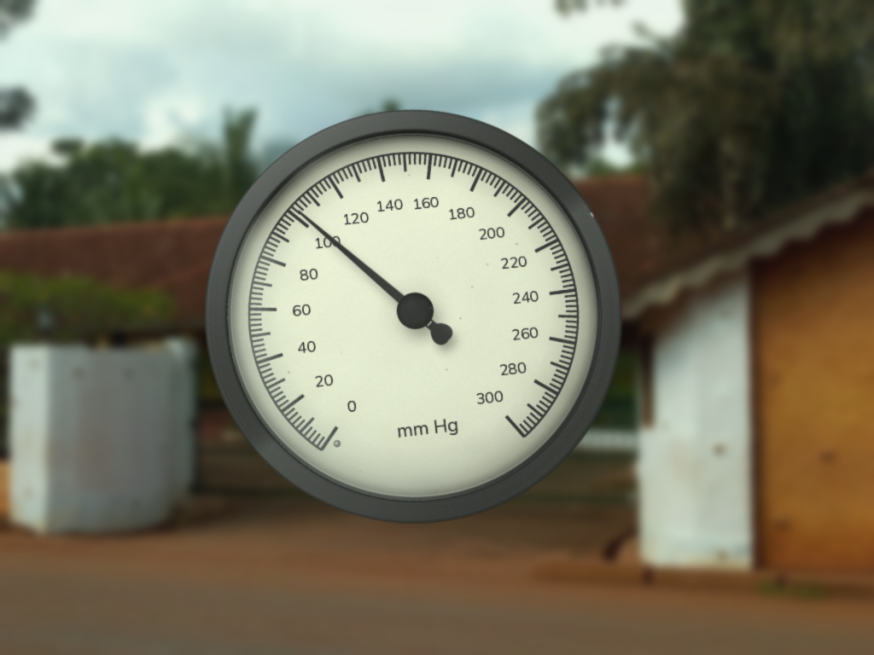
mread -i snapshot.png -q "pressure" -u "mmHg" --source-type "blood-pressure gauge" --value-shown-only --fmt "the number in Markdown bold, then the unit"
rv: **102** mmHg
